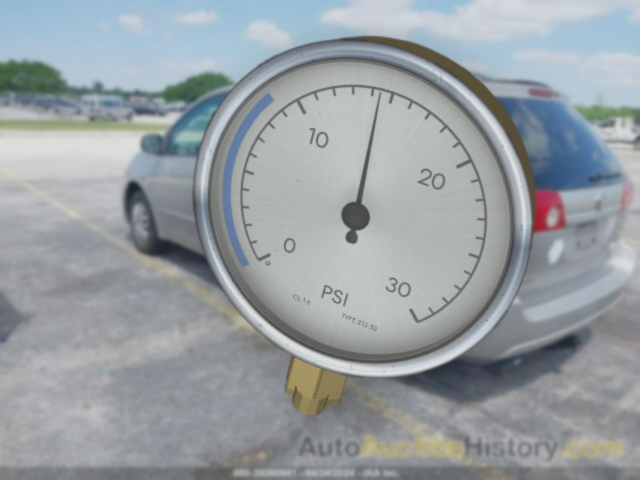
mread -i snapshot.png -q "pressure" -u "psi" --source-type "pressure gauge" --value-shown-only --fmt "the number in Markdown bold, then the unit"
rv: **14.5** psi
